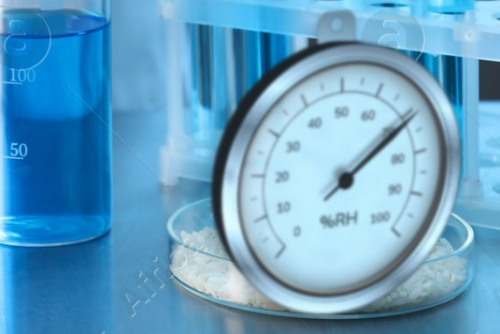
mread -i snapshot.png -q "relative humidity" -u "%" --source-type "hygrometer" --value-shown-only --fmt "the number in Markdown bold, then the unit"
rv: **70** %
